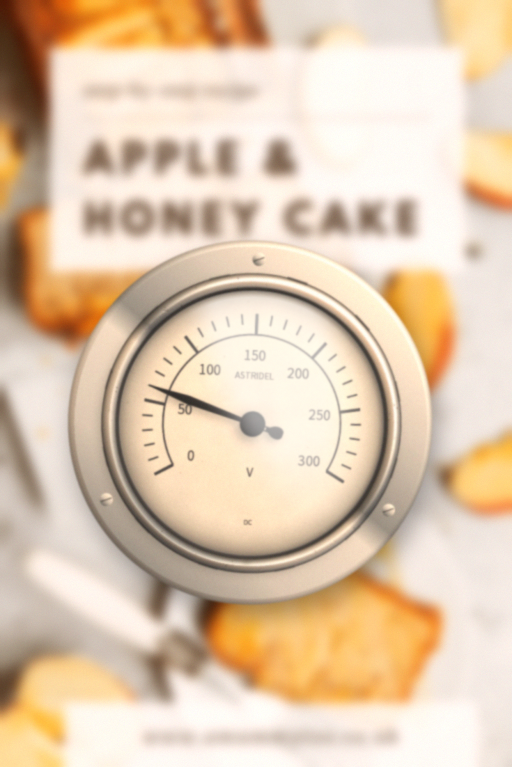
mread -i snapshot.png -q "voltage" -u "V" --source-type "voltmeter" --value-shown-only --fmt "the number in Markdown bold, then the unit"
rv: **60** V
